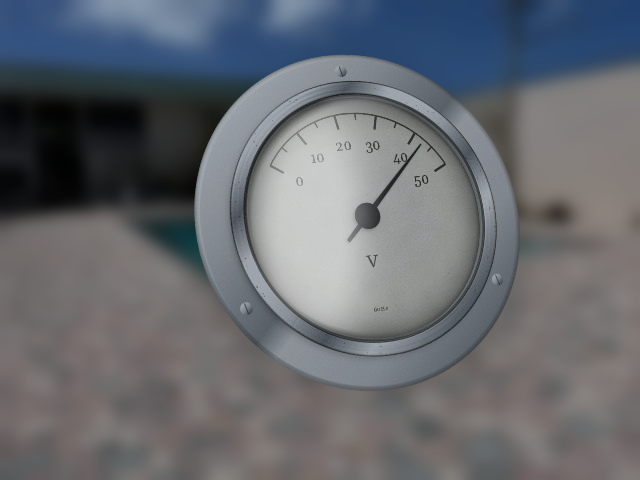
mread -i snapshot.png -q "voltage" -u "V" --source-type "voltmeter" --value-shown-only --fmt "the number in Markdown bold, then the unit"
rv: **42.5** V
